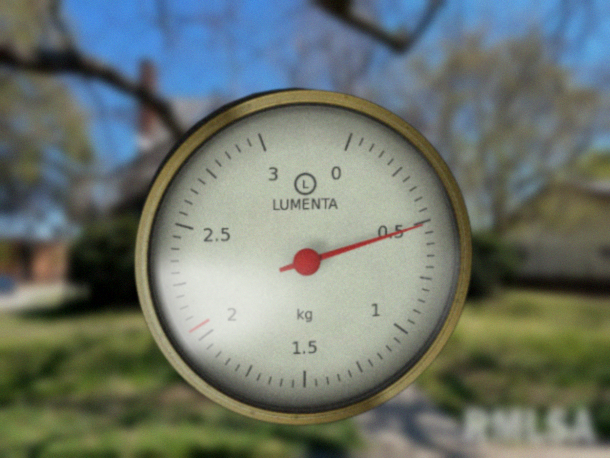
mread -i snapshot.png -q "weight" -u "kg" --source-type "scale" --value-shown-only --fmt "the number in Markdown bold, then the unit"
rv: **0.5** kg
